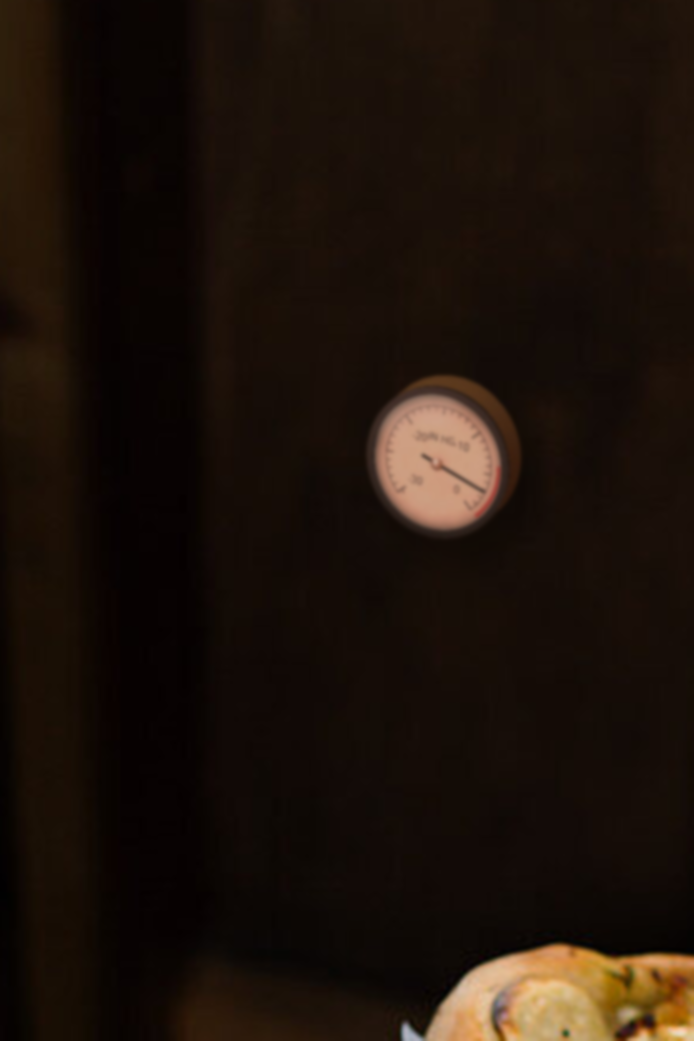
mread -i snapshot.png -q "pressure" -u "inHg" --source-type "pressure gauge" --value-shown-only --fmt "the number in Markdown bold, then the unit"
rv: **-3** inHg
